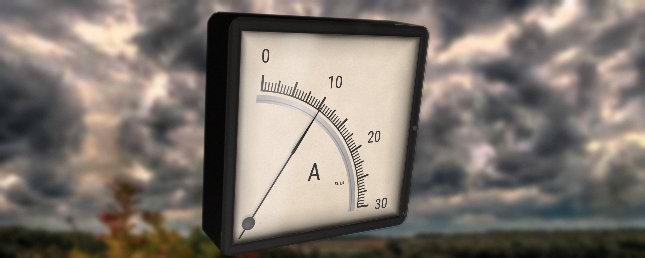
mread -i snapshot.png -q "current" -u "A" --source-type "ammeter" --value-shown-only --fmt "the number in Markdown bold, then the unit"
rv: **10** A
